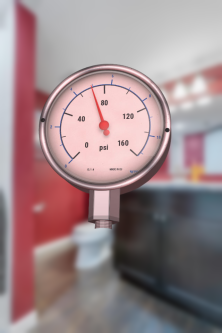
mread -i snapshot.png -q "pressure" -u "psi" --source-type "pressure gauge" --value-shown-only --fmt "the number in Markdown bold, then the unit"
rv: **70** psi
